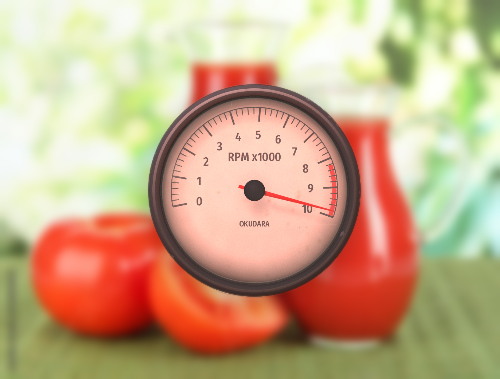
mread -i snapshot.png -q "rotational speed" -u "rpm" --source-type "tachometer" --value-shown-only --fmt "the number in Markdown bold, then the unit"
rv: **9800** rpm
